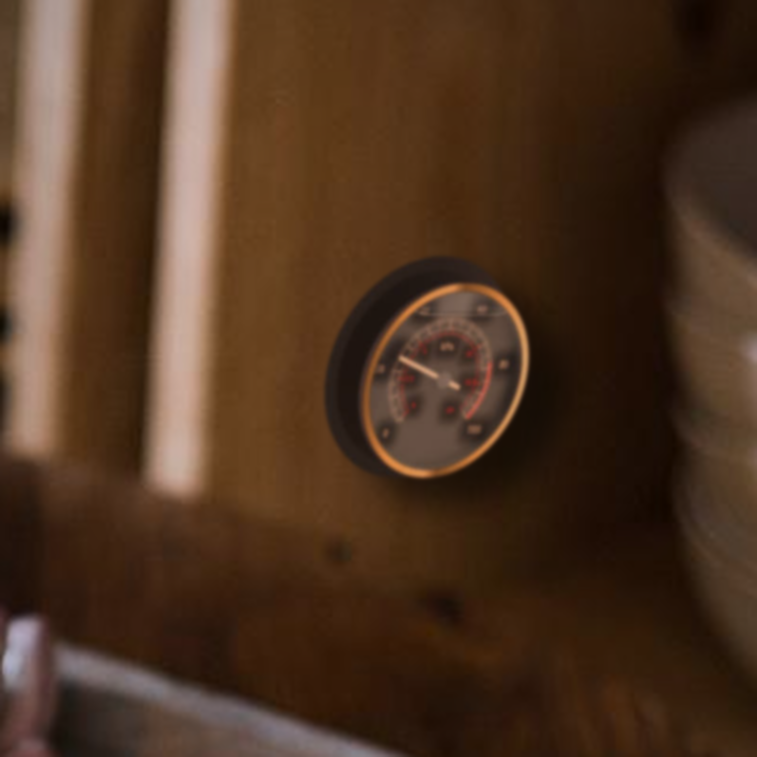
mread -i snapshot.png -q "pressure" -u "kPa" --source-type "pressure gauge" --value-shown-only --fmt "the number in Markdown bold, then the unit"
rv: **25** kPa
